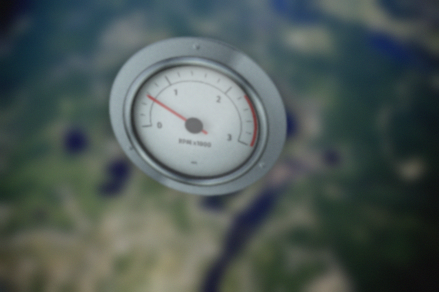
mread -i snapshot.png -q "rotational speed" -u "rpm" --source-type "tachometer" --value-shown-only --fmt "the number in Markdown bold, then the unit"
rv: **600** rpm
